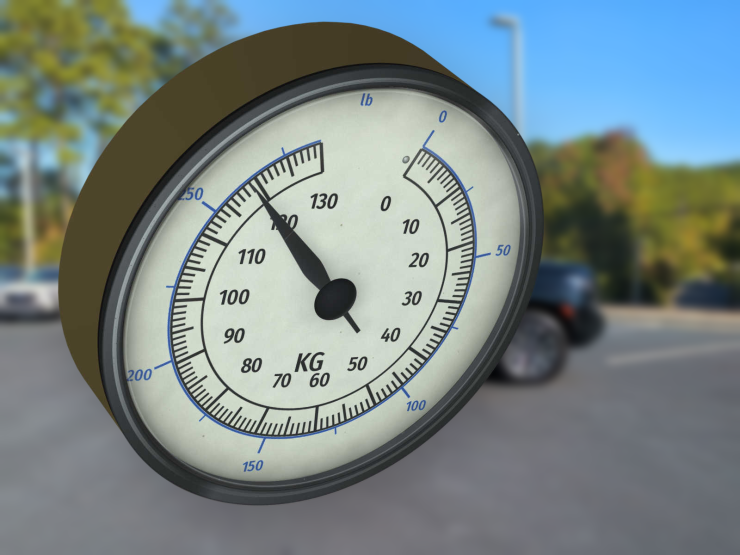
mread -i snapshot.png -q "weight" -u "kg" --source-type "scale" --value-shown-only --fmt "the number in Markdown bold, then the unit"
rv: **119** kg
